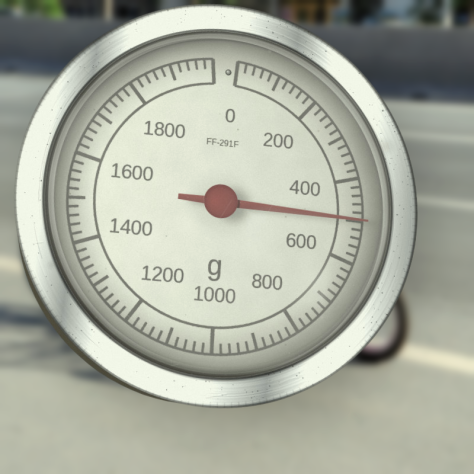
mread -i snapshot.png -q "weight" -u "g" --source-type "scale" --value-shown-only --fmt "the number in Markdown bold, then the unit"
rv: **500** g
